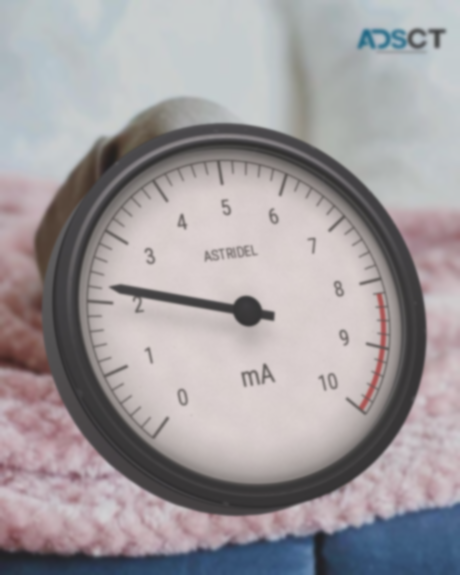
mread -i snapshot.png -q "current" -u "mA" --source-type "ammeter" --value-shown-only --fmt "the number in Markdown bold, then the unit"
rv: **2.2** mA
